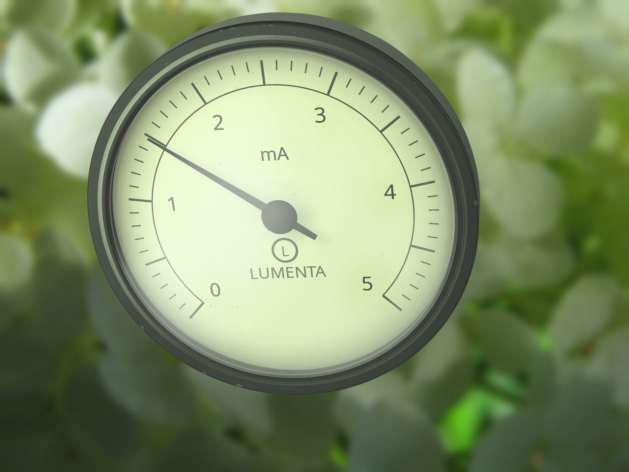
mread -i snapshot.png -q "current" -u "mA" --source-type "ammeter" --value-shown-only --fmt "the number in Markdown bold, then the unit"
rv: **1.5** mA
